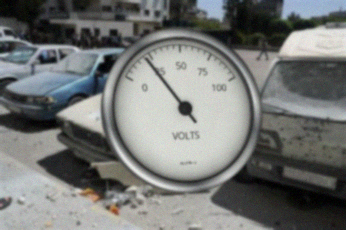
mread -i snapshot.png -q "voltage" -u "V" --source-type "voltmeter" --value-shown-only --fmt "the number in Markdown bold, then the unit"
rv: **20** V
